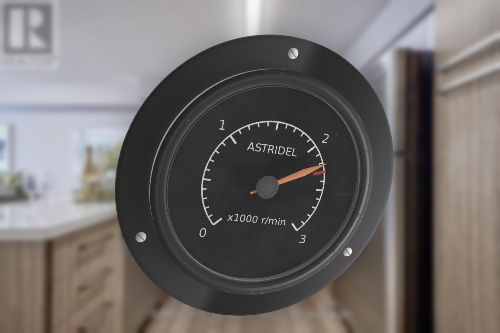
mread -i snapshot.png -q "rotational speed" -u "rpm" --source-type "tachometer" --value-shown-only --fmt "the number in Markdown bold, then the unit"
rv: **2200** rpm
